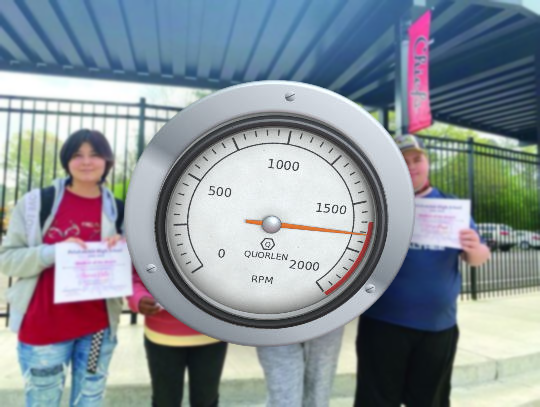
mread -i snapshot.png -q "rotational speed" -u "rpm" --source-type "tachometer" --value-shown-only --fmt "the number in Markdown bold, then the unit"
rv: **1650** rpm
